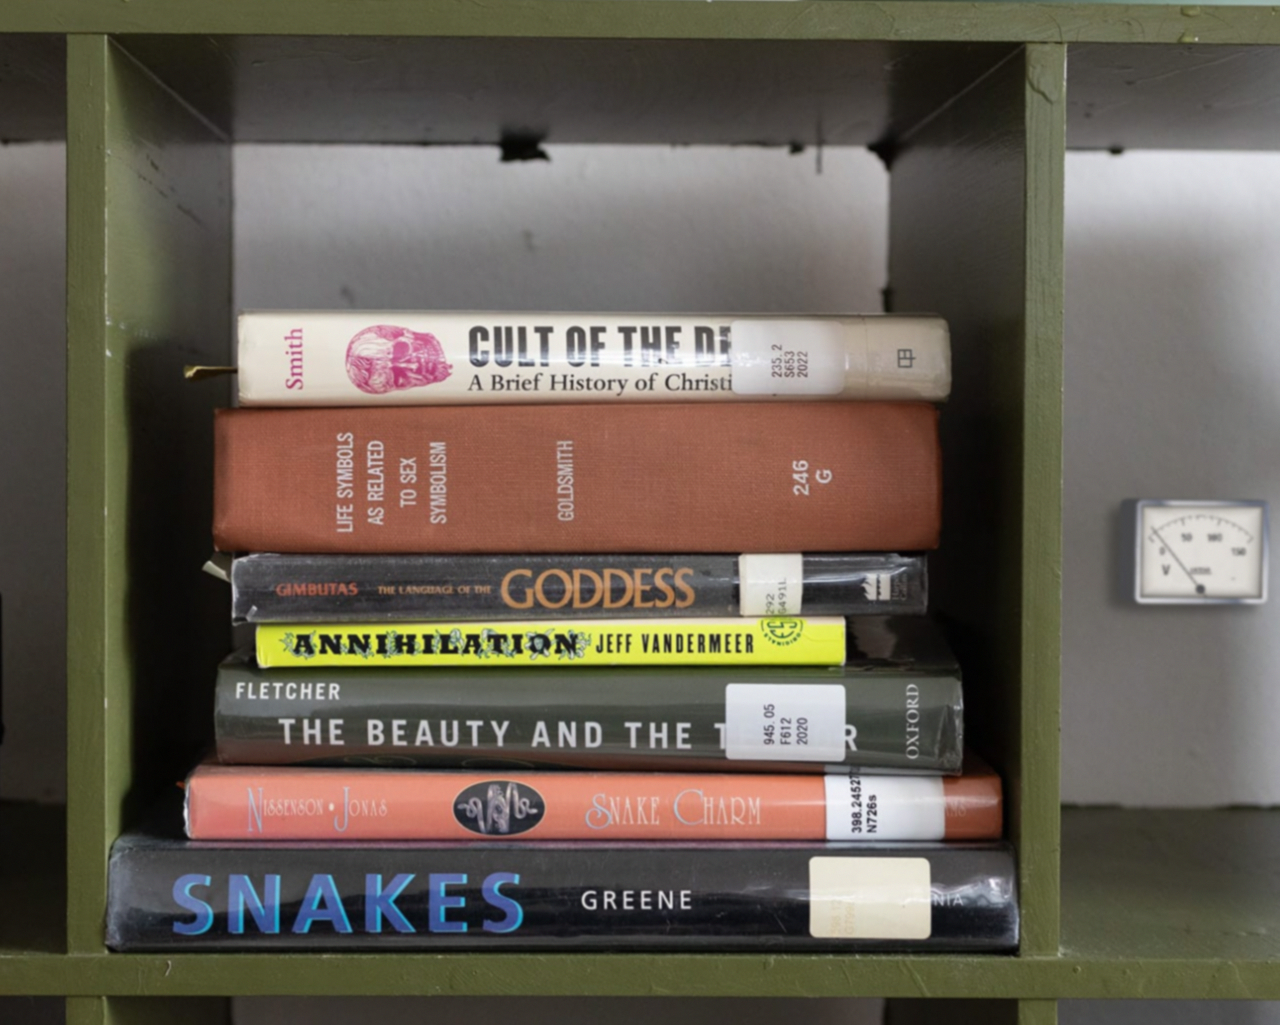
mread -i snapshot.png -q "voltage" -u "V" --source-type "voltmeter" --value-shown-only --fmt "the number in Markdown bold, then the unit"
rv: **10** V
